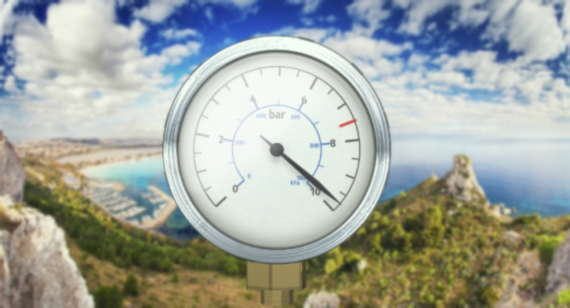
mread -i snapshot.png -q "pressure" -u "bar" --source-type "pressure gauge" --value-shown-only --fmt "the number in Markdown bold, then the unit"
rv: **9.75** bar
